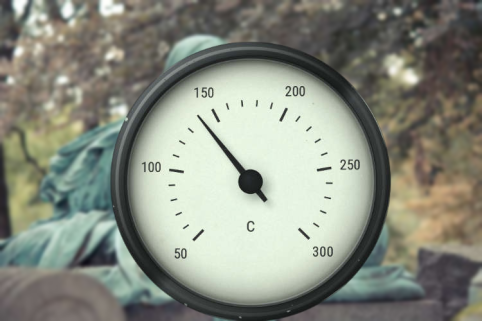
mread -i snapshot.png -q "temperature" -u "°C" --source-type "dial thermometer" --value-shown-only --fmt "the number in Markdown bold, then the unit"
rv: **140** °C
